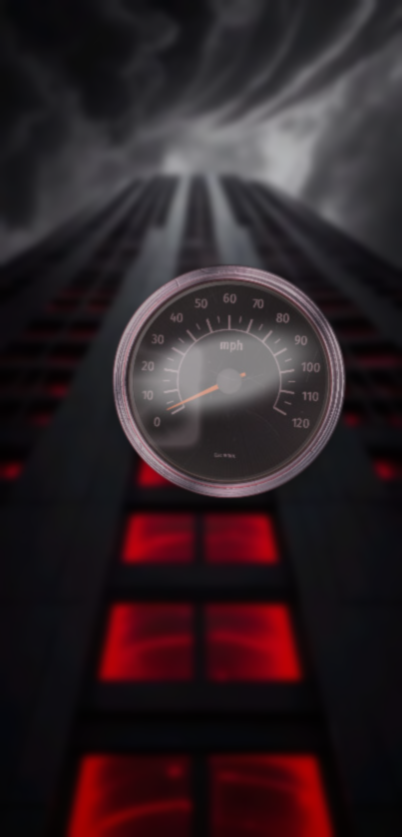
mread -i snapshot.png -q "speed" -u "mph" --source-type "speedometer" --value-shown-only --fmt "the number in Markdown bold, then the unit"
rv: **2.5** mph
